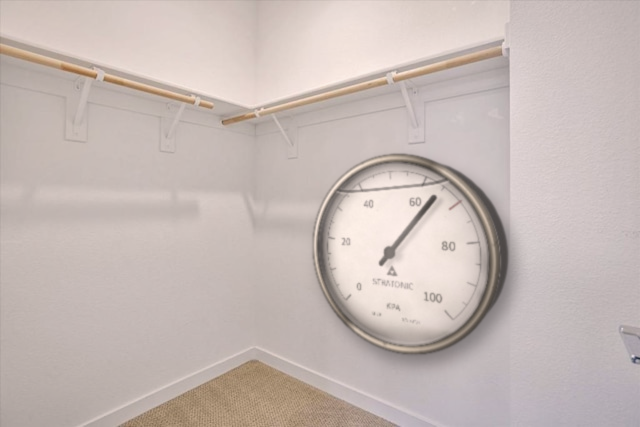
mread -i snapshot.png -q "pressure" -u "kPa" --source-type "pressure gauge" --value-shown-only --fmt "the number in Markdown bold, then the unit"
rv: **65** kPa
